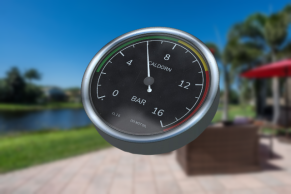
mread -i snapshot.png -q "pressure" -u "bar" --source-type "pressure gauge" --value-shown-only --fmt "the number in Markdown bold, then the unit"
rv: **6** bar
